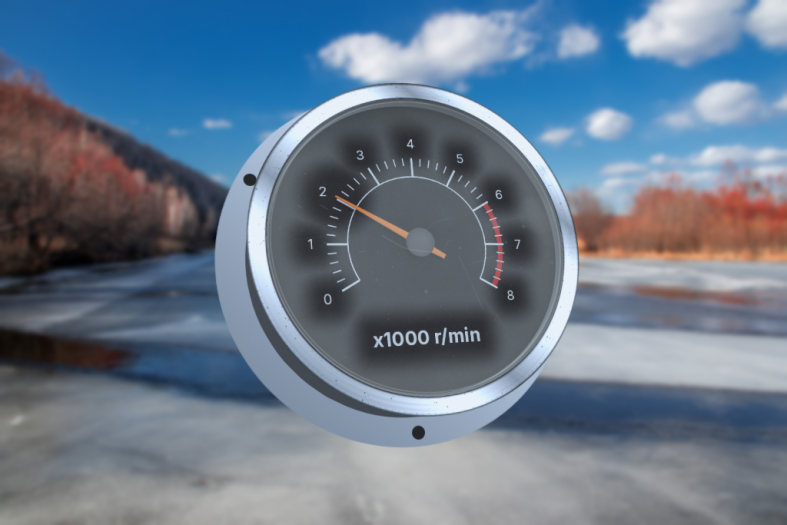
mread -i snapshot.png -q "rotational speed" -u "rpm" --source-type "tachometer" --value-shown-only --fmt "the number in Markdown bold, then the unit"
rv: **2000** rpm
